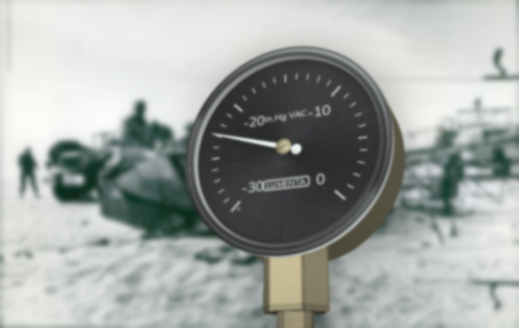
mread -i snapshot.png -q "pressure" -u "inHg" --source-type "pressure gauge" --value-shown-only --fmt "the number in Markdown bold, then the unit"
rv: **-23** inHg
